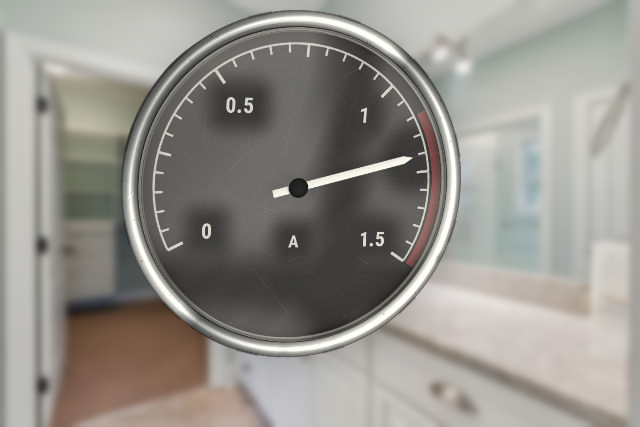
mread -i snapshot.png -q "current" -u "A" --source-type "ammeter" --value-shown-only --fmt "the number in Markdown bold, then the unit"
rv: **1.2** A
